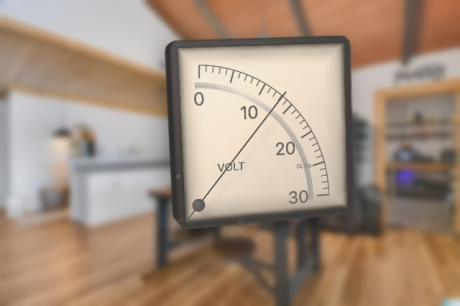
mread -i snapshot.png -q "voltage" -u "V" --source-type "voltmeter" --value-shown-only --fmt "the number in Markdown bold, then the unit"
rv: **13** V
